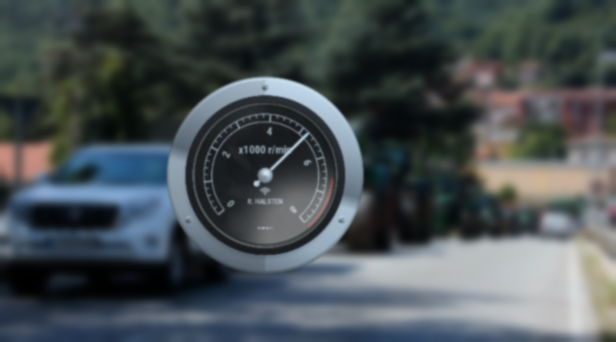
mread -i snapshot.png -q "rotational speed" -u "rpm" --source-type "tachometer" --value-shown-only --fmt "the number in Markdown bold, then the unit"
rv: **5200** rpm
